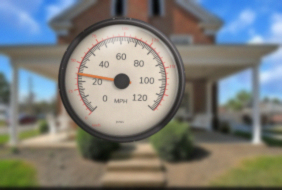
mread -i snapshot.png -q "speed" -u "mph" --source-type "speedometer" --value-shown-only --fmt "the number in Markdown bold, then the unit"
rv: **25** mph
